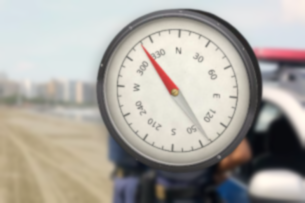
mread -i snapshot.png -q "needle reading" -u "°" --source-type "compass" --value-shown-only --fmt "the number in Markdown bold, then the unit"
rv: **320** °
